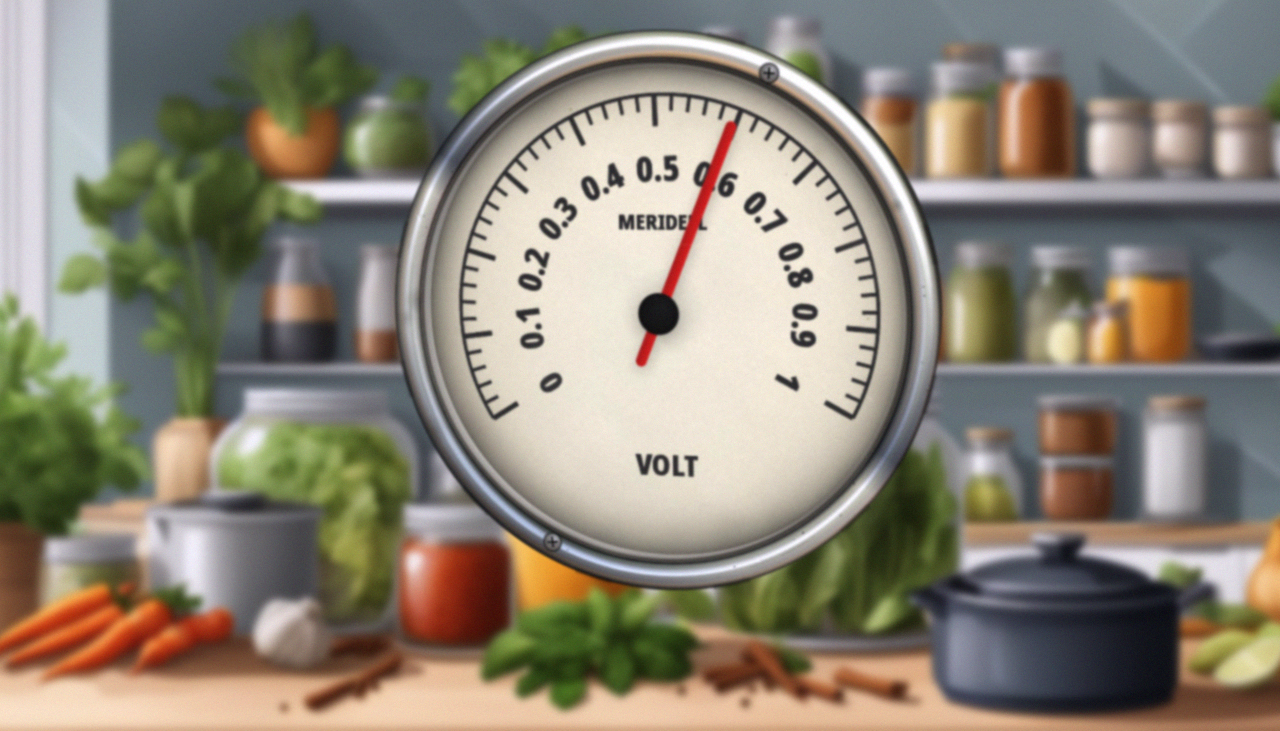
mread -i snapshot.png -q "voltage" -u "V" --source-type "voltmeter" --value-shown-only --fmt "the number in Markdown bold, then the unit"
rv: **0.6** V
